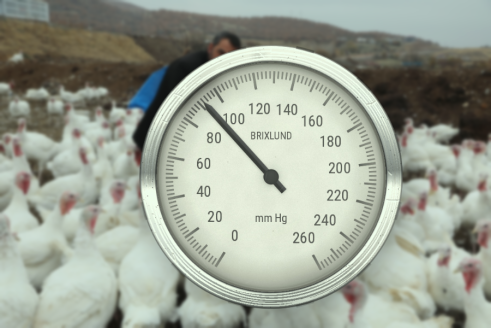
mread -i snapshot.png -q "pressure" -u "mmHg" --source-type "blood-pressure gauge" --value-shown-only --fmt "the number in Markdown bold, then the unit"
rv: **92** mmHg
